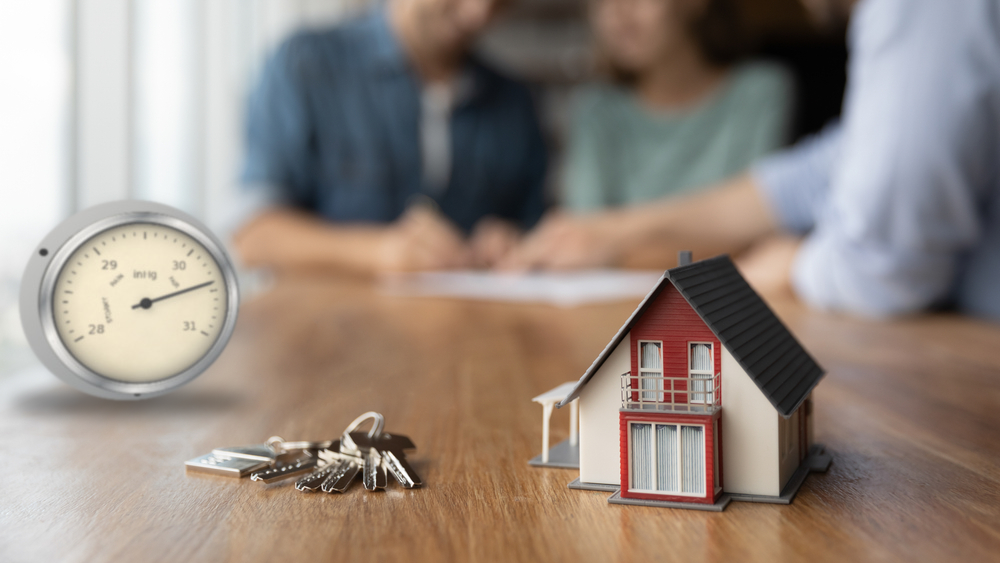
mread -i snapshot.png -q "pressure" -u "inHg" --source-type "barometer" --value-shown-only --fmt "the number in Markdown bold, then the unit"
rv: **30.4** inHg
